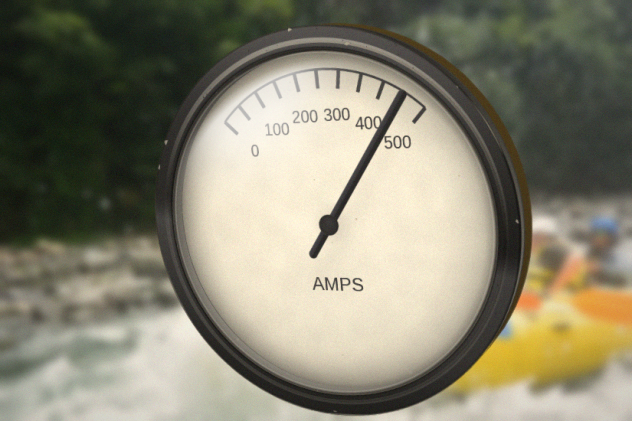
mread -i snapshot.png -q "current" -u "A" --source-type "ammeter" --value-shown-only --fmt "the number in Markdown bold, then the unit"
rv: **450** A
